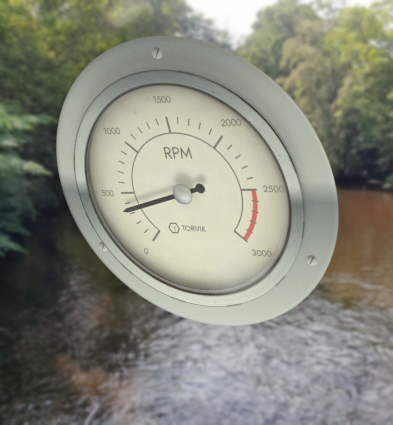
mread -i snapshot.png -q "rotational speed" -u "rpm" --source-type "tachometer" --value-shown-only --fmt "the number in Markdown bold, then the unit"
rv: **350** rpm
